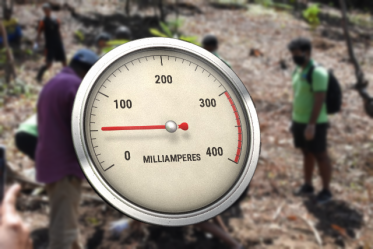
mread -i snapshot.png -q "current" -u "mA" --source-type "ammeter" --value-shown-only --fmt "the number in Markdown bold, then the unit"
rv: **50** mA
